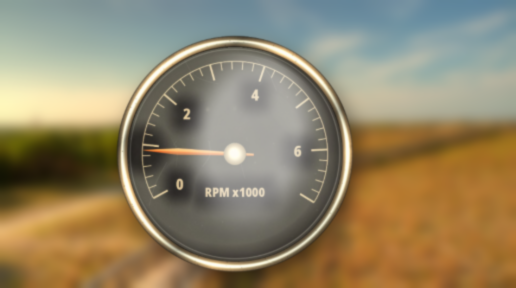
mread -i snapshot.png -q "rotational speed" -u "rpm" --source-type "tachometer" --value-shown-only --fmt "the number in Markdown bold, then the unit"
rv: **900** rpm
